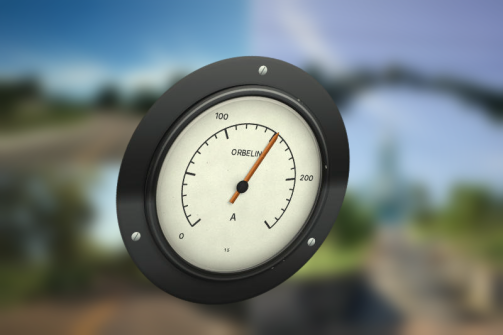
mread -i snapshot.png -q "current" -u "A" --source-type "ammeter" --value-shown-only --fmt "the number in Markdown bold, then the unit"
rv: **150** A
